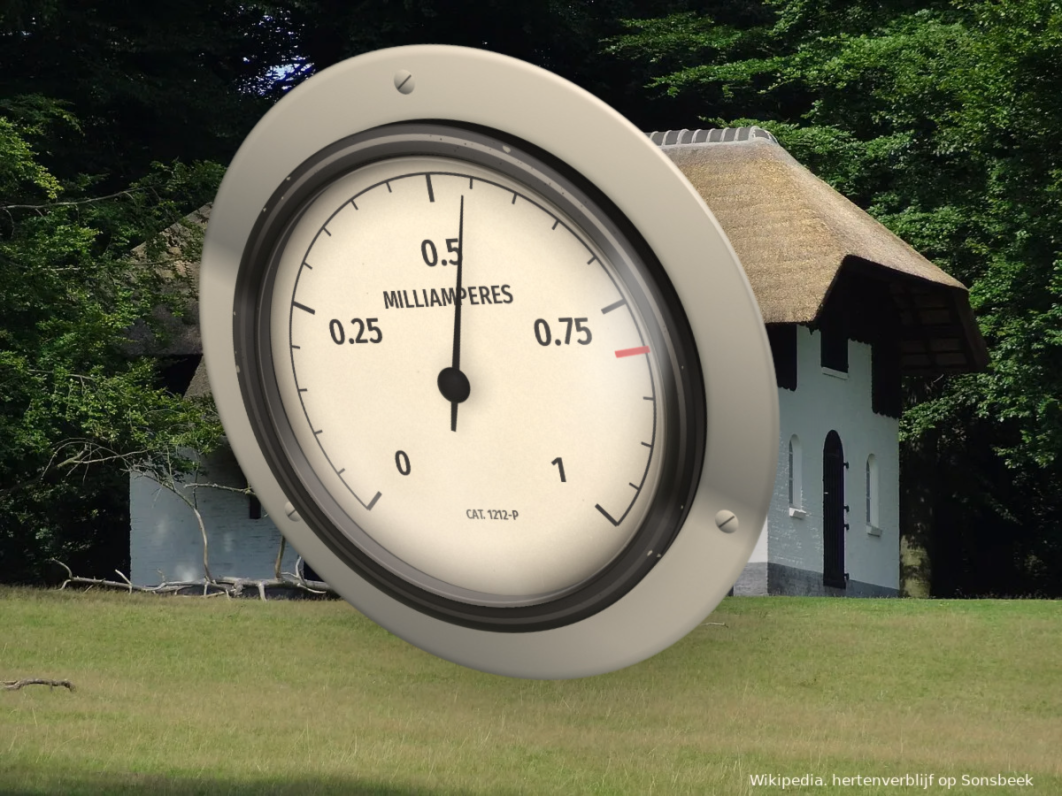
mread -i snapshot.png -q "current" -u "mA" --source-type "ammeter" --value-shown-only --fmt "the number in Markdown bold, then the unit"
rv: **0.55** mA
